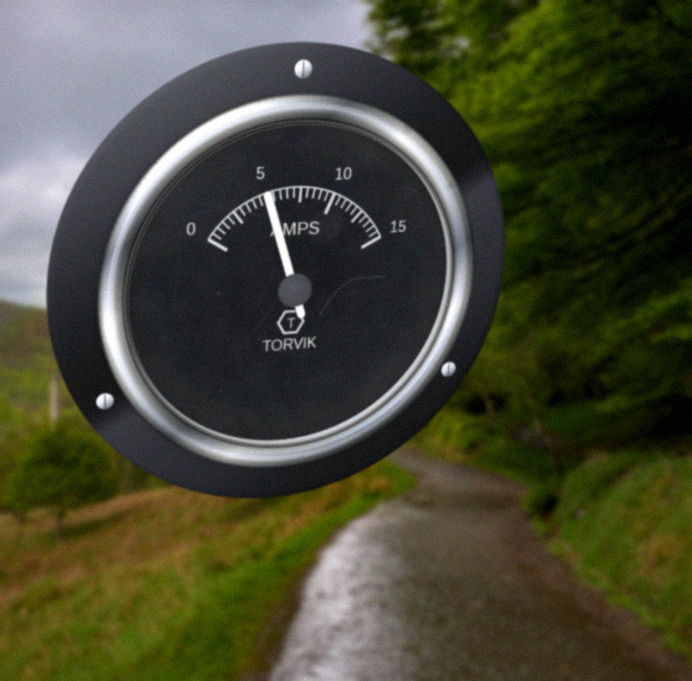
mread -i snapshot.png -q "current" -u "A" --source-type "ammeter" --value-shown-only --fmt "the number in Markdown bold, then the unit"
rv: **5** A
